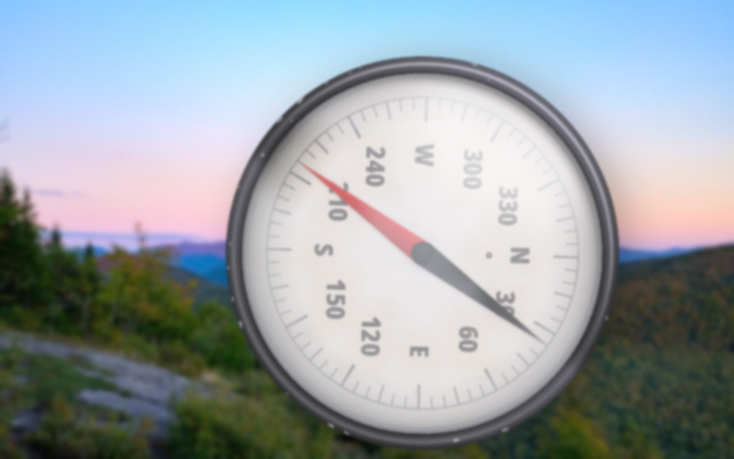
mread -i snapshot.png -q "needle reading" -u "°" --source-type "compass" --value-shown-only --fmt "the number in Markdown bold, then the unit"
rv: **215** °
